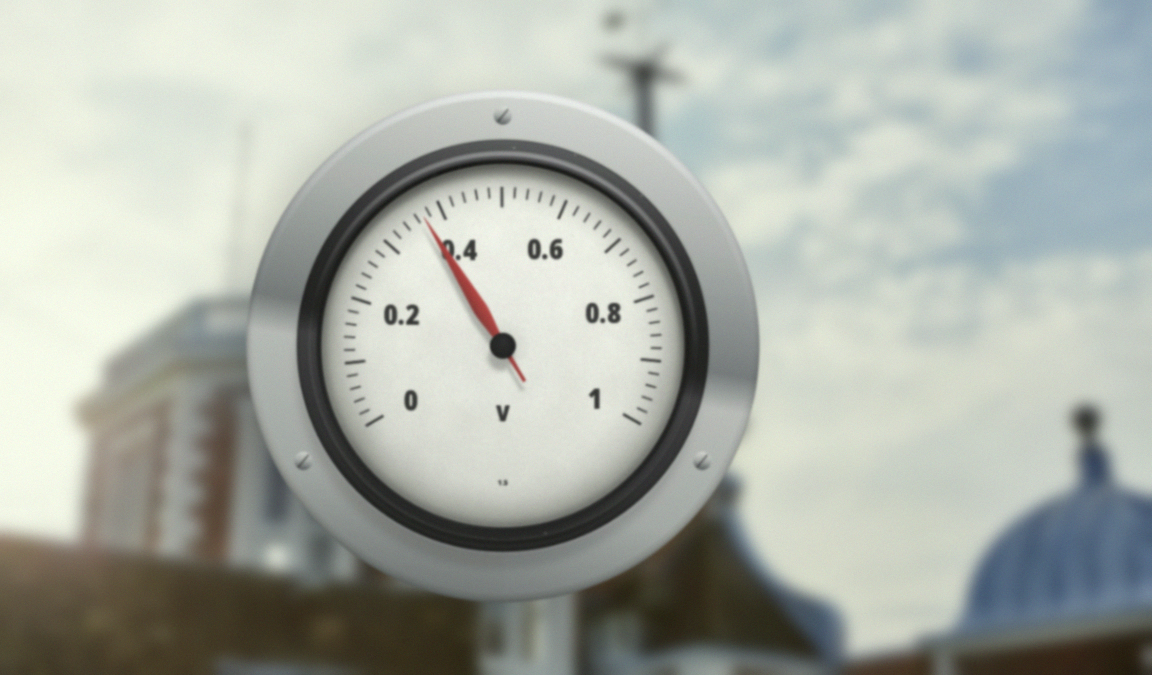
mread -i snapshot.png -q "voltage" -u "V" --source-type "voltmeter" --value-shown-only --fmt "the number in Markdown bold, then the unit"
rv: **0.37** V
